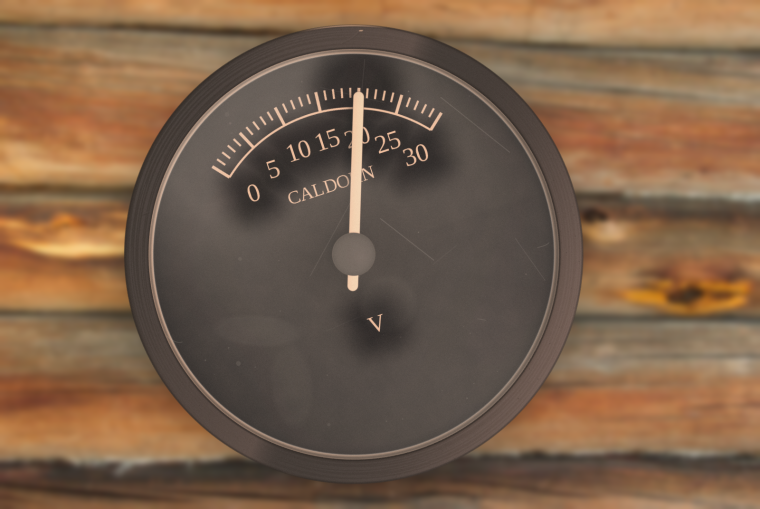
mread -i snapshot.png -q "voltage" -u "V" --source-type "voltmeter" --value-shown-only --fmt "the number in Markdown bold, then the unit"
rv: **20** V
